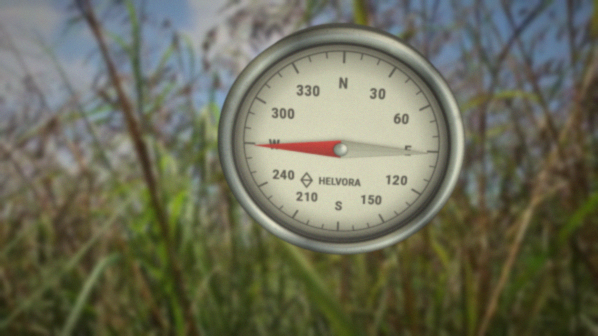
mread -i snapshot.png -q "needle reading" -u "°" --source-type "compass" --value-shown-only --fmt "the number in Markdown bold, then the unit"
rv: **270** °
